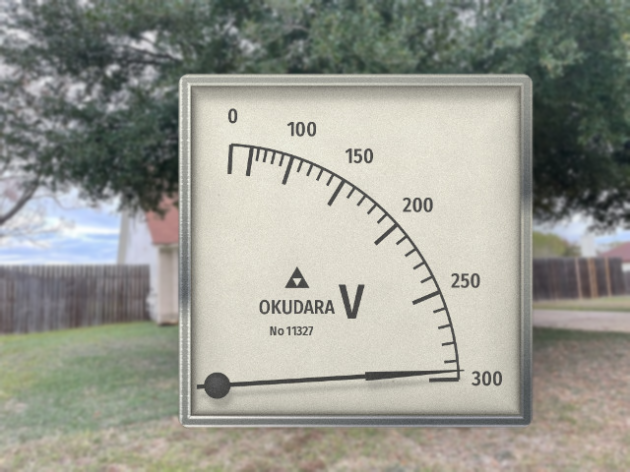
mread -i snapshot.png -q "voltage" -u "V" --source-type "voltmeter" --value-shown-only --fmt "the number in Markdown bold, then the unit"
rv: **295** V
